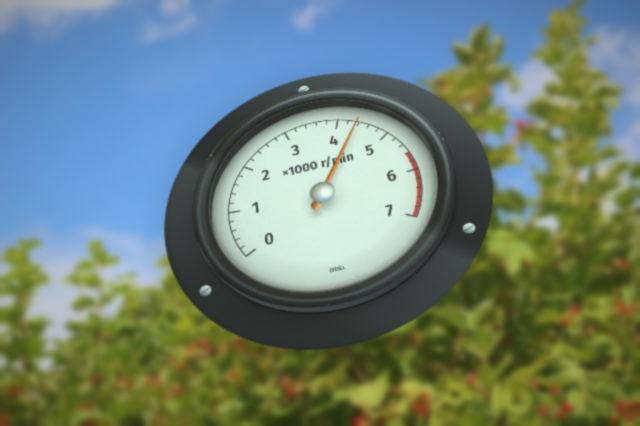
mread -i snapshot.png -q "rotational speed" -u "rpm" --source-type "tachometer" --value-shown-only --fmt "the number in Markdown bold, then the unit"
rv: **4400** rpm
